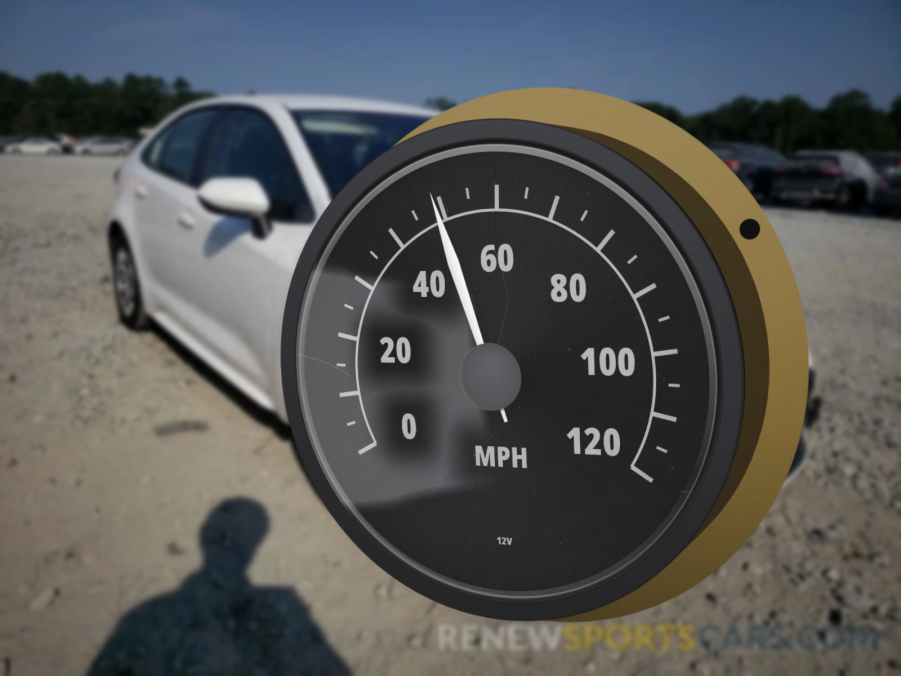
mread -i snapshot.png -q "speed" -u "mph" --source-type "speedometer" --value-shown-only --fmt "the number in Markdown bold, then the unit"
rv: **50** mph
